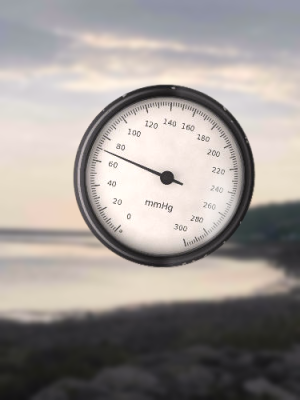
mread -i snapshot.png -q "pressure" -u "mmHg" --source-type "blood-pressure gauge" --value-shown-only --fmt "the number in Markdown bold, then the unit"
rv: **70** mmHg
